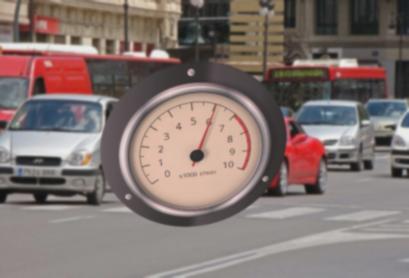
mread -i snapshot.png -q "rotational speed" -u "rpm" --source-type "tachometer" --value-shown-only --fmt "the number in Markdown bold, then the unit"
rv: **6000** rpm
